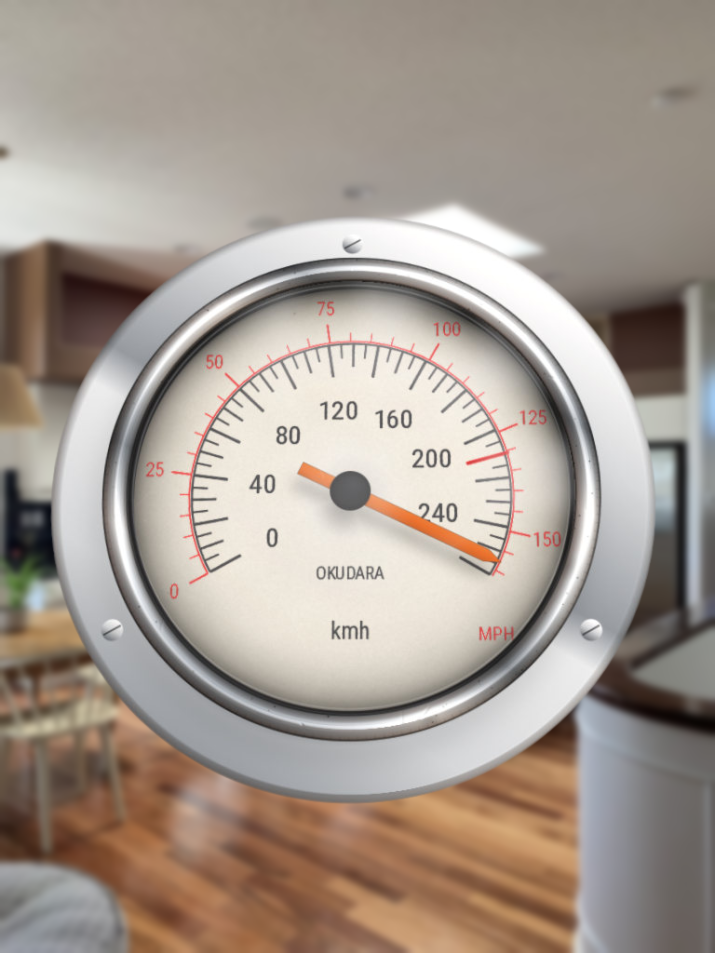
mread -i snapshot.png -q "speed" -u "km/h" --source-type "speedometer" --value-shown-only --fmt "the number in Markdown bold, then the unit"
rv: **255** km/h
